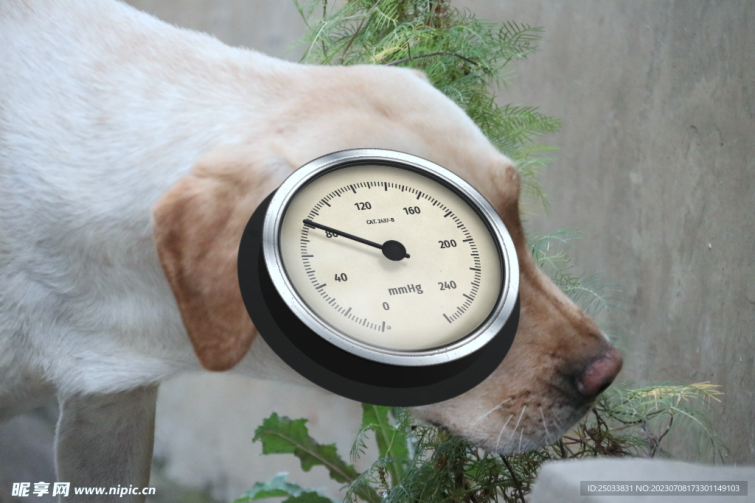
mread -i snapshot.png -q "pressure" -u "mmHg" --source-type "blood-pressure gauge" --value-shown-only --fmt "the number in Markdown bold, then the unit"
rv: **80** mmHg
